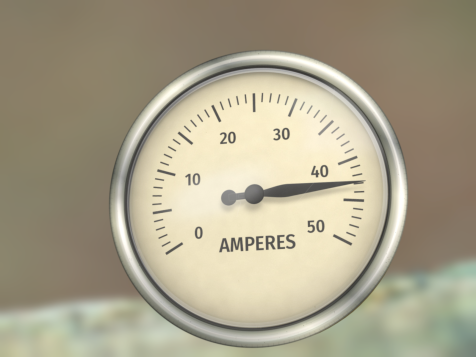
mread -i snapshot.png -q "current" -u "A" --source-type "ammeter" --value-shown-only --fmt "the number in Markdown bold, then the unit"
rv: **43** A
